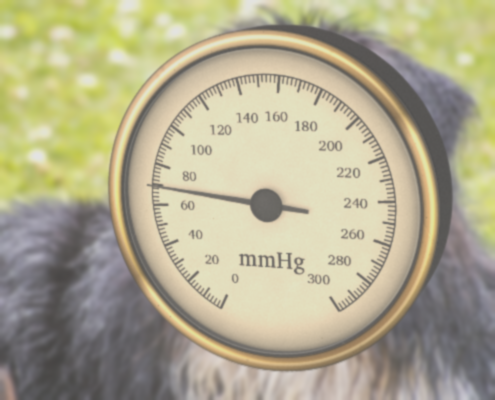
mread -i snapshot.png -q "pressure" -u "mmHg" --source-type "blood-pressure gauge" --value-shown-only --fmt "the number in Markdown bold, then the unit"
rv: **70** mmHg
